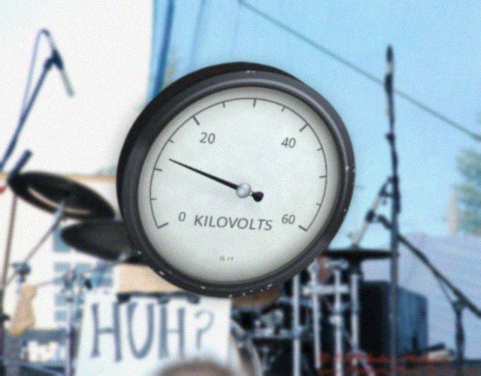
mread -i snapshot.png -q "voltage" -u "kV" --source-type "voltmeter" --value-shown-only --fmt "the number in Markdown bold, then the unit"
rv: **12.5** kV
